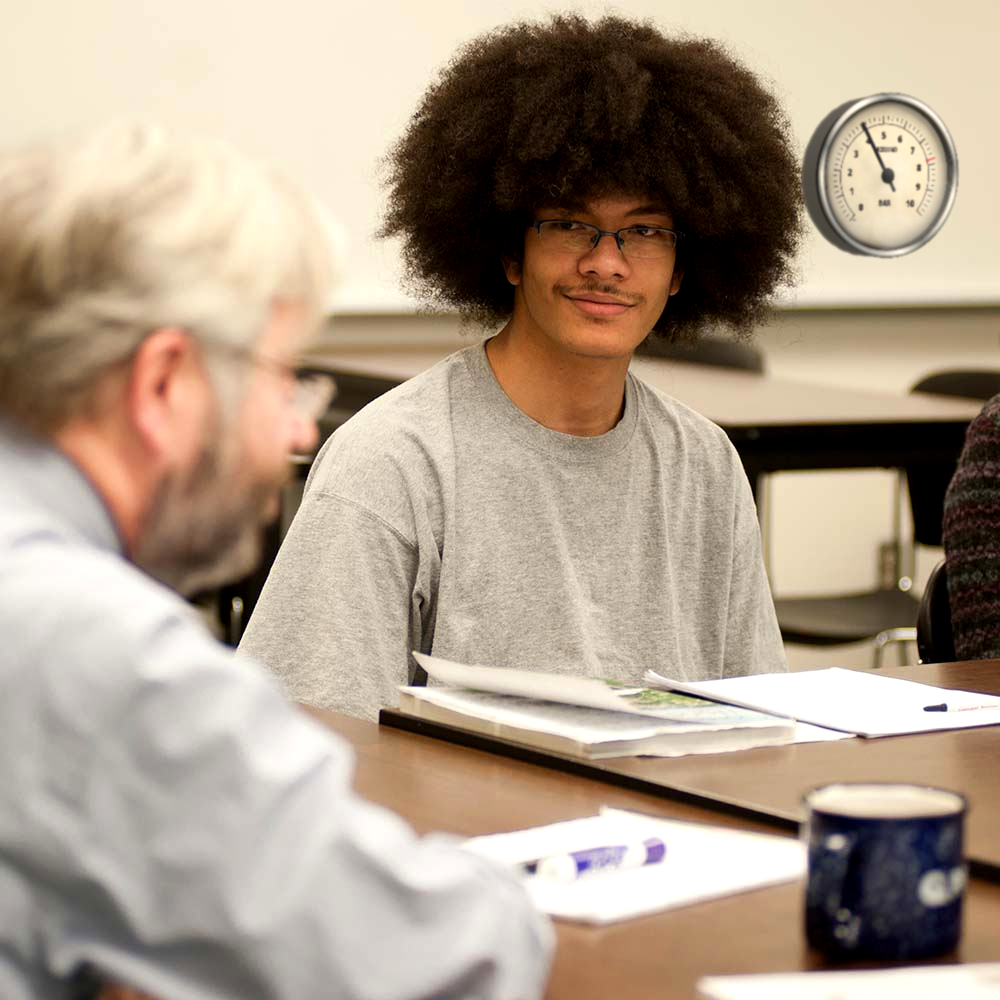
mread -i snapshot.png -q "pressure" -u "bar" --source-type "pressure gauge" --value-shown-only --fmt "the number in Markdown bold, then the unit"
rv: **4** bar
